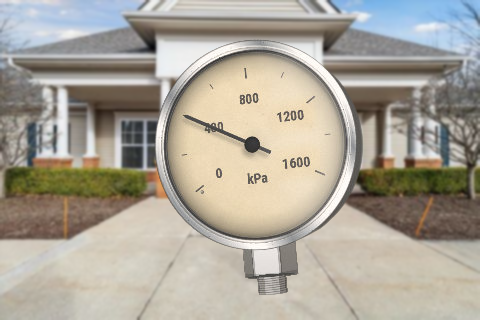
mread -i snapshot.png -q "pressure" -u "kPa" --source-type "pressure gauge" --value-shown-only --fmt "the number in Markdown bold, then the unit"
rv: **400** kPa
